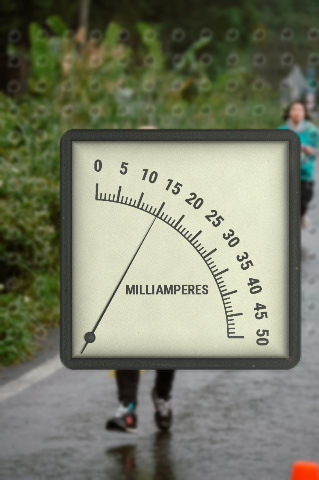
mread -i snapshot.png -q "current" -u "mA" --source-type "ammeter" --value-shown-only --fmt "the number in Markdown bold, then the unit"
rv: **15** mA
